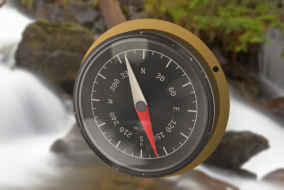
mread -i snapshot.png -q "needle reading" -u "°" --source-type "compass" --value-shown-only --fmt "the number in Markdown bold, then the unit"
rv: **160** °
